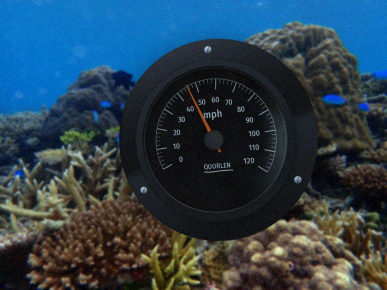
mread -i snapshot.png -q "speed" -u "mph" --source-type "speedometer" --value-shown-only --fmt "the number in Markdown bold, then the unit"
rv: **46** mph
